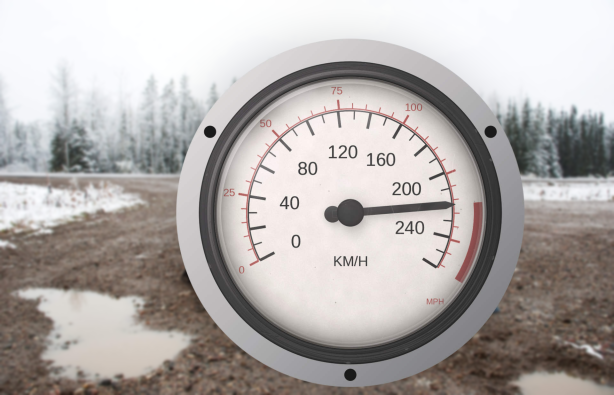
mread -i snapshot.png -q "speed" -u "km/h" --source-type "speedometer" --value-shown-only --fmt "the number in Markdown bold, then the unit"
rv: **220** km/h
